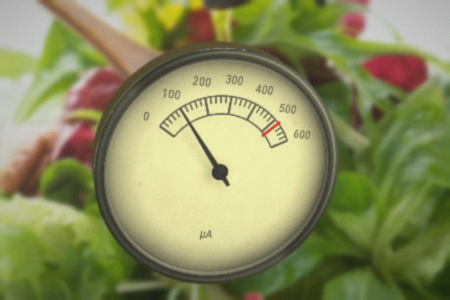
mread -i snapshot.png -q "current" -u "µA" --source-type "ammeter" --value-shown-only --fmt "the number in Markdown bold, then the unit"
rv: **100** µA
